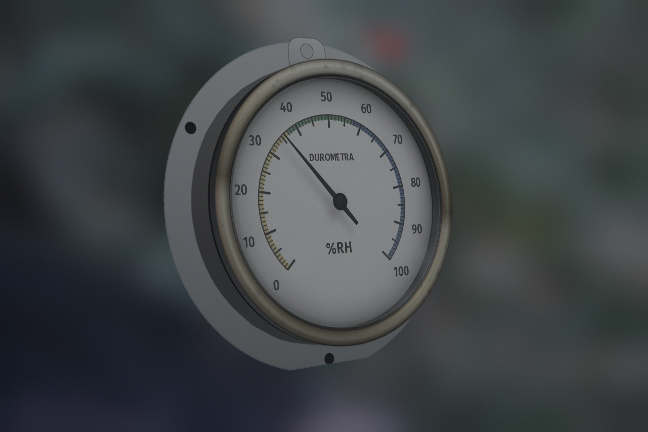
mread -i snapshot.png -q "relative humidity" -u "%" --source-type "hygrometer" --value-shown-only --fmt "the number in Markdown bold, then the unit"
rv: **35** %
